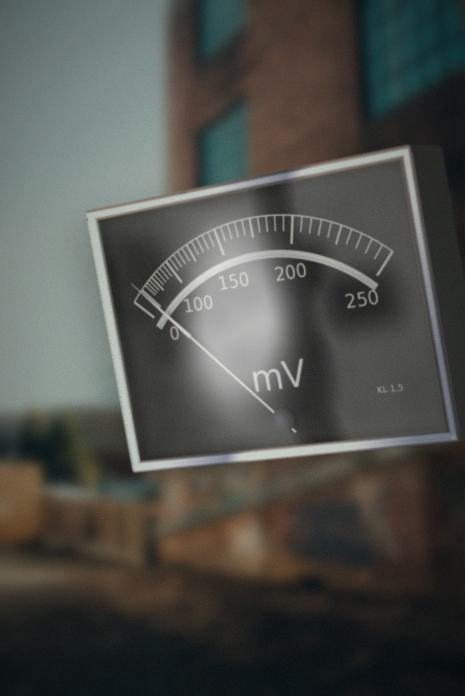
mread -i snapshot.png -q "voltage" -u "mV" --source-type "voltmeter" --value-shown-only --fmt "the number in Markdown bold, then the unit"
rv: **50** mV
